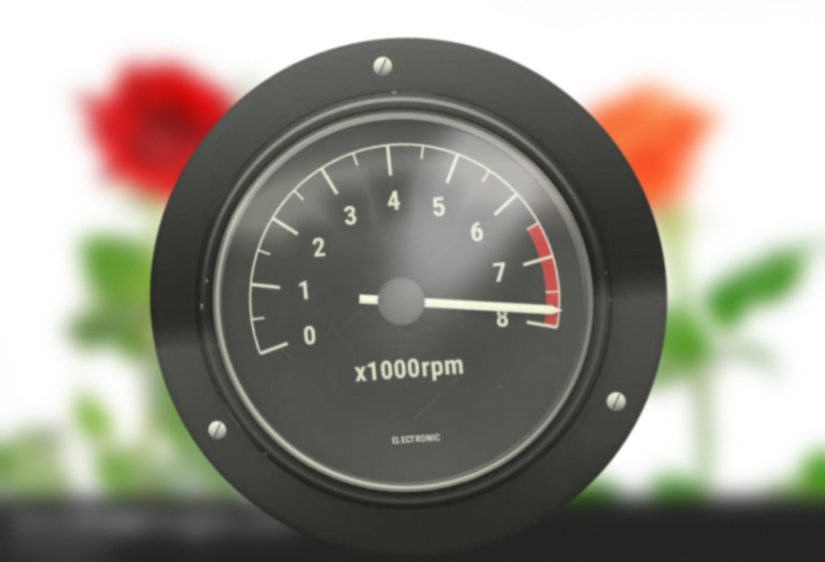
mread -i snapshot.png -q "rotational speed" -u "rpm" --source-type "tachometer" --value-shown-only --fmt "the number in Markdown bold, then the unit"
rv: **7750** rpm
